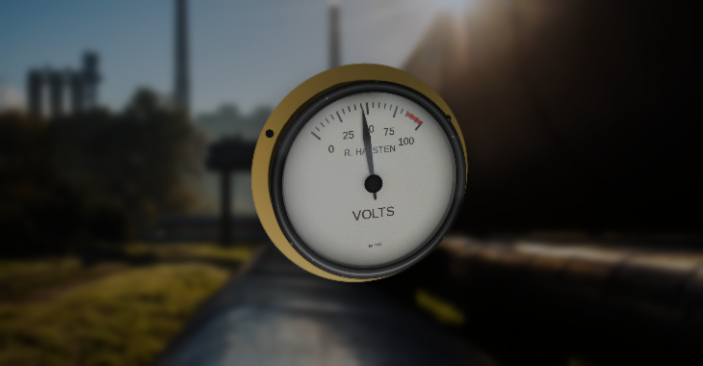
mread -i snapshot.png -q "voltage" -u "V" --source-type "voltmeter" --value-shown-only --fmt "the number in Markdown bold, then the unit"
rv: **45** V
